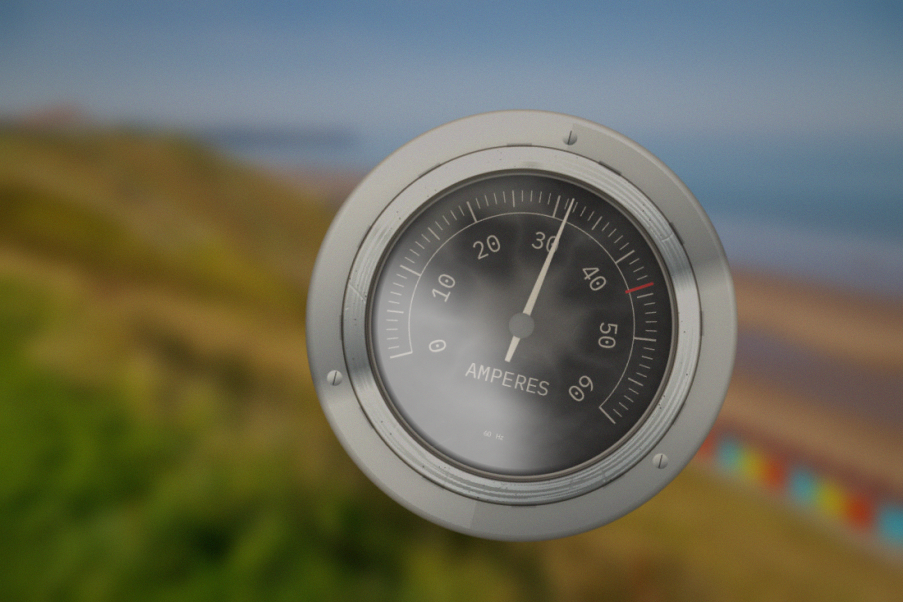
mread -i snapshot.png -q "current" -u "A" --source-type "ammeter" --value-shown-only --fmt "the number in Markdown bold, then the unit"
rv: **31.5** A
